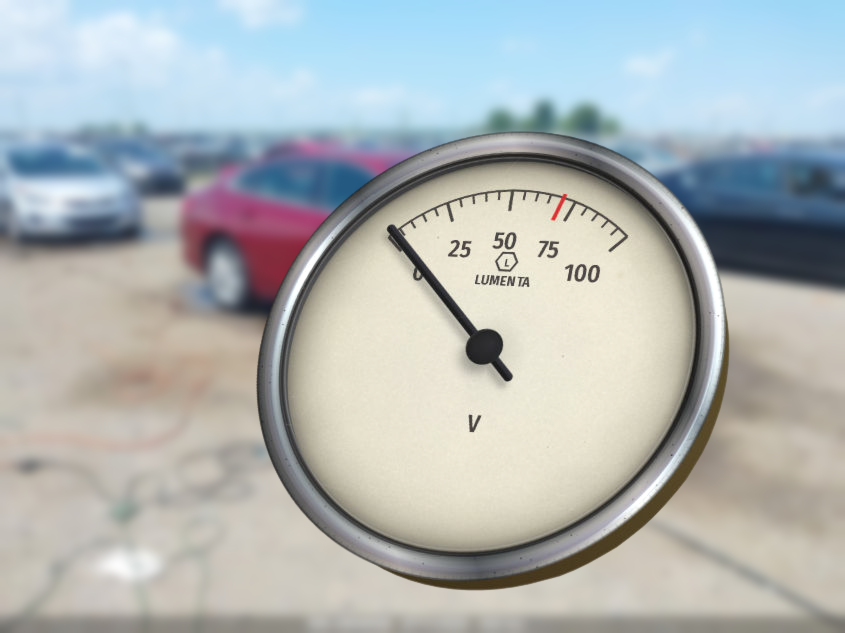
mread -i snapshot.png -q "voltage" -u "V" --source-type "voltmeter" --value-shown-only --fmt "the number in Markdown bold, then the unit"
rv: **2.5** V
